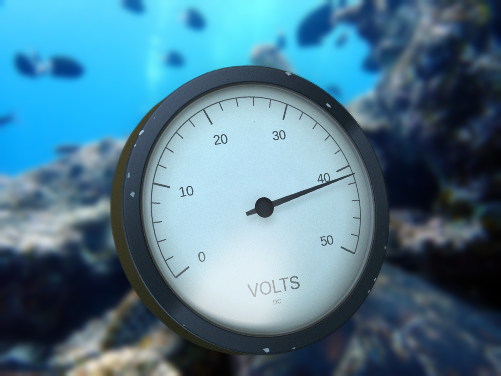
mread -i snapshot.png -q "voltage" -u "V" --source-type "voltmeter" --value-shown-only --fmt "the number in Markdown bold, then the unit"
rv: **41** V
